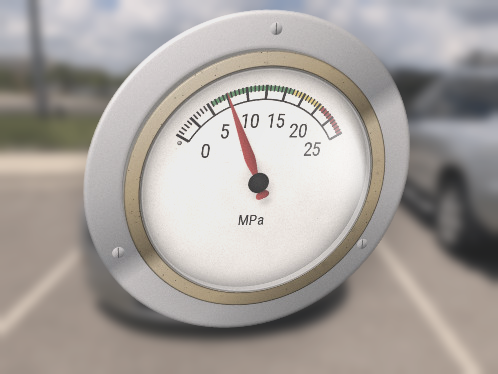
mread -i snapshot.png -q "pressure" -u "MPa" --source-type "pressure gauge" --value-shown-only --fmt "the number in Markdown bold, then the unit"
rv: **7.5** MPa
